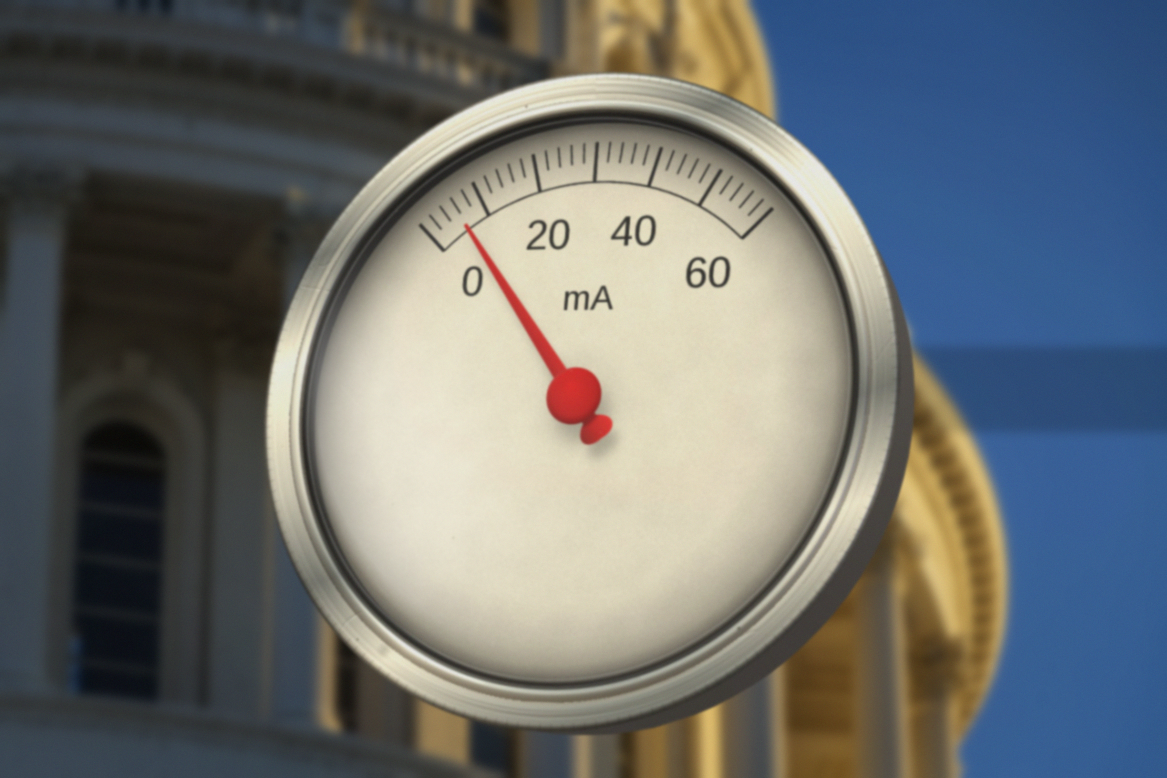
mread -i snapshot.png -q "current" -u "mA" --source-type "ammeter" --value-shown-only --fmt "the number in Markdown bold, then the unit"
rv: **6** mA
